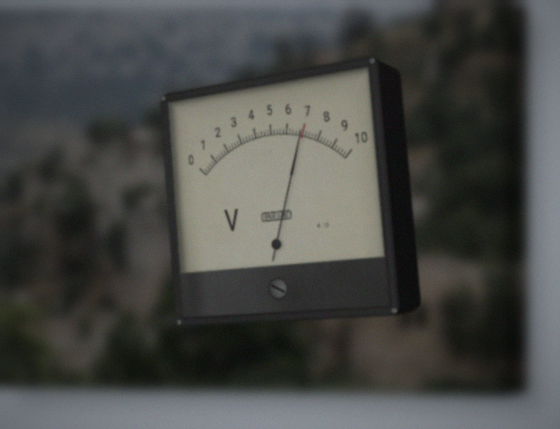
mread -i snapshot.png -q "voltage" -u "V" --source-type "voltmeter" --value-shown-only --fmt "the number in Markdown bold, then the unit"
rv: **7** V
